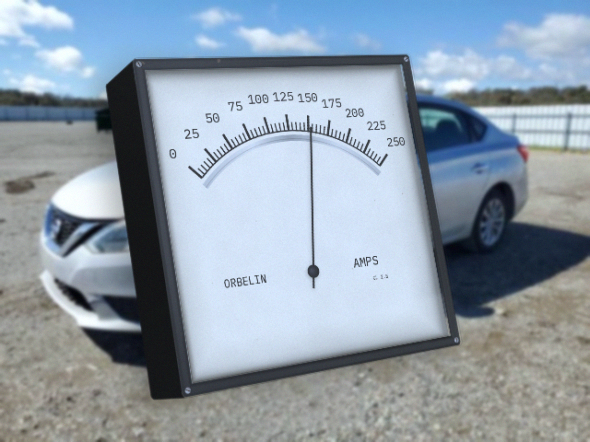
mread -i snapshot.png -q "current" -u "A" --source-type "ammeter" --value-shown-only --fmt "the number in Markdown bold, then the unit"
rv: **150** A
